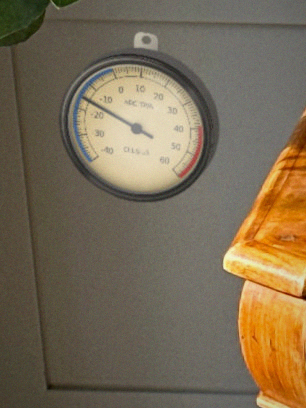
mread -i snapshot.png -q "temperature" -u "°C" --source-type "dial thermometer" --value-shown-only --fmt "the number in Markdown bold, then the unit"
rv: **-15** °C
